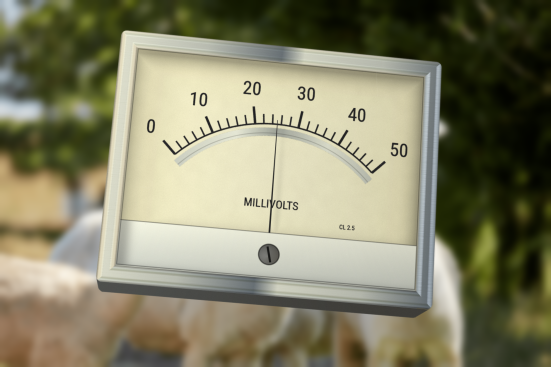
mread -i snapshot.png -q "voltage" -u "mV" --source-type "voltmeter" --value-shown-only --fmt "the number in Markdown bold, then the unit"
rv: **25** mV
